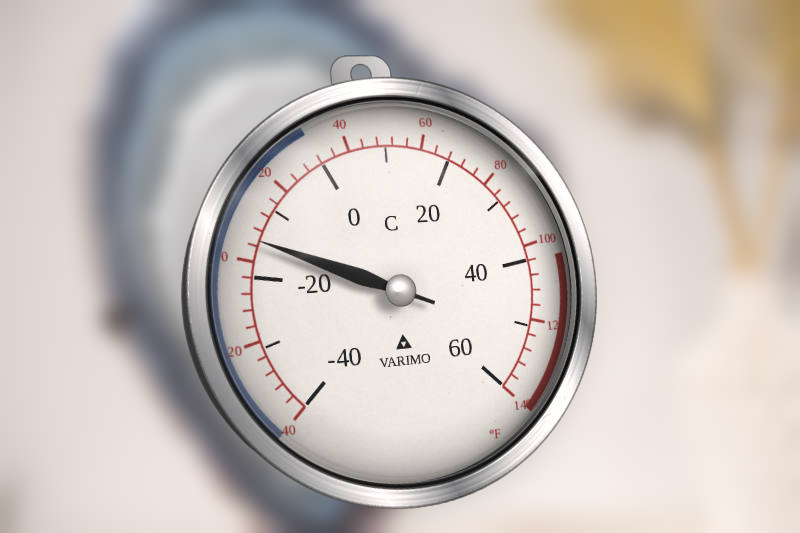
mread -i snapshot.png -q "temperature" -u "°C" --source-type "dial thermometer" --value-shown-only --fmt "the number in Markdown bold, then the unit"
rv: **-15** °C
